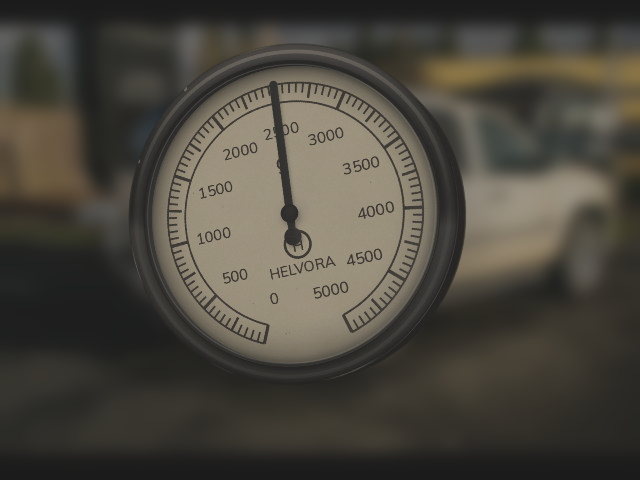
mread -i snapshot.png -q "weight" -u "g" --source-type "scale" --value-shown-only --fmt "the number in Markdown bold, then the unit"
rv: **2500** g
